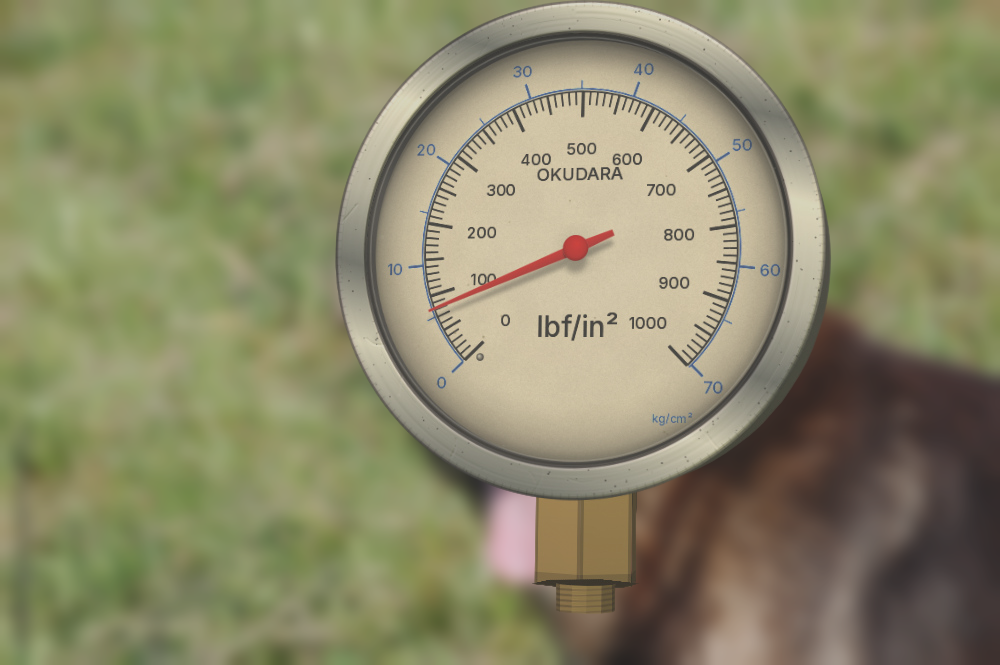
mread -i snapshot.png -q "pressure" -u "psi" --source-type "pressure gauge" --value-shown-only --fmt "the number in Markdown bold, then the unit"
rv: **80** psi
